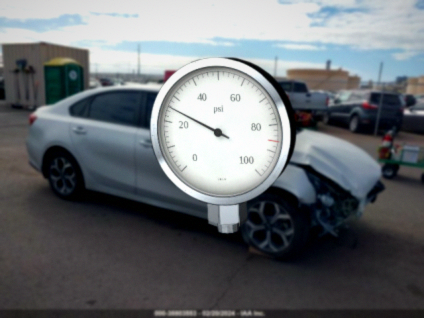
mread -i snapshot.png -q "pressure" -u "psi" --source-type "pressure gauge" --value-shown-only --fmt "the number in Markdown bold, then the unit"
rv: **26** psi
